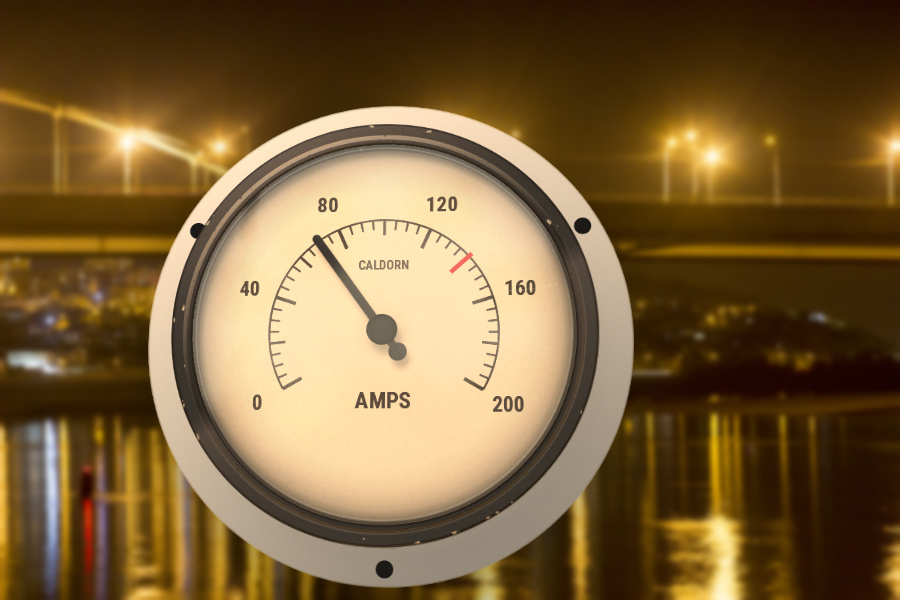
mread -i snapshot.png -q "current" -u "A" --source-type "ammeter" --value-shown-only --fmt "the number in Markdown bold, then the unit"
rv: **70** A
